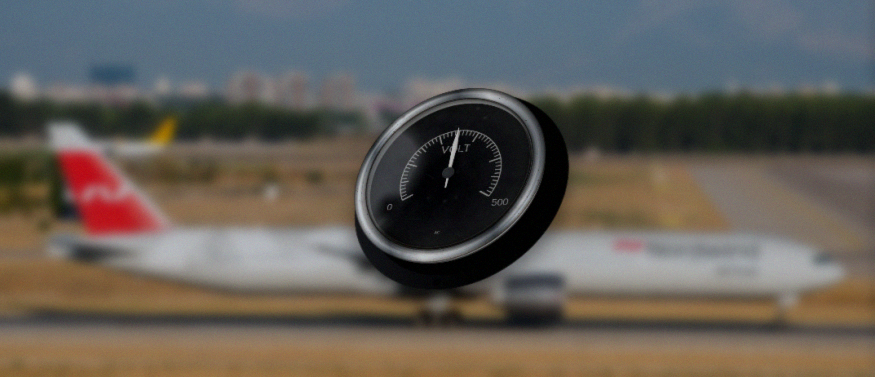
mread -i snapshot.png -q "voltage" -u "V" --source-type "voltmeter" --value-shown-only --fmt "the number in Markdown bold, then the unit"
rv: **250** V
